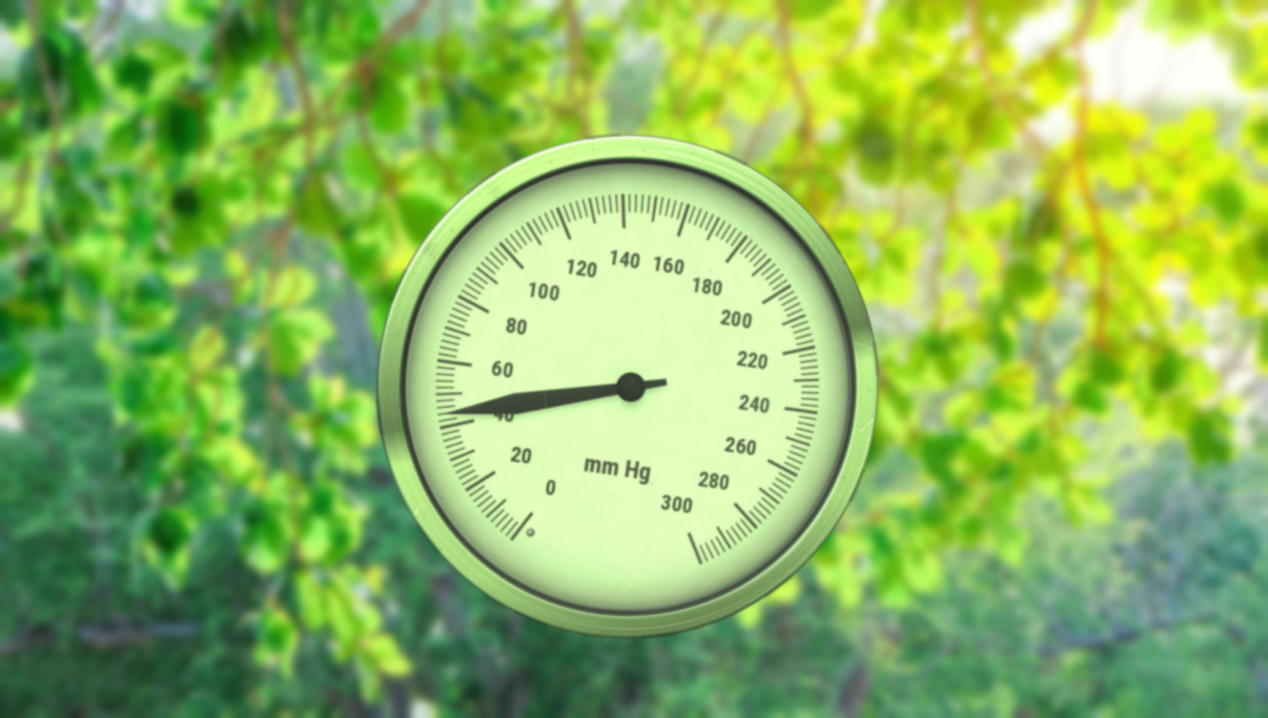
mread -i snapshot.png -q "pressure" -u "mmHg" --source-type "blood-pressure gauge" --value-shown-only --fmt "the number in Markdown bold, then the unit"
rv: **44** mmHg
